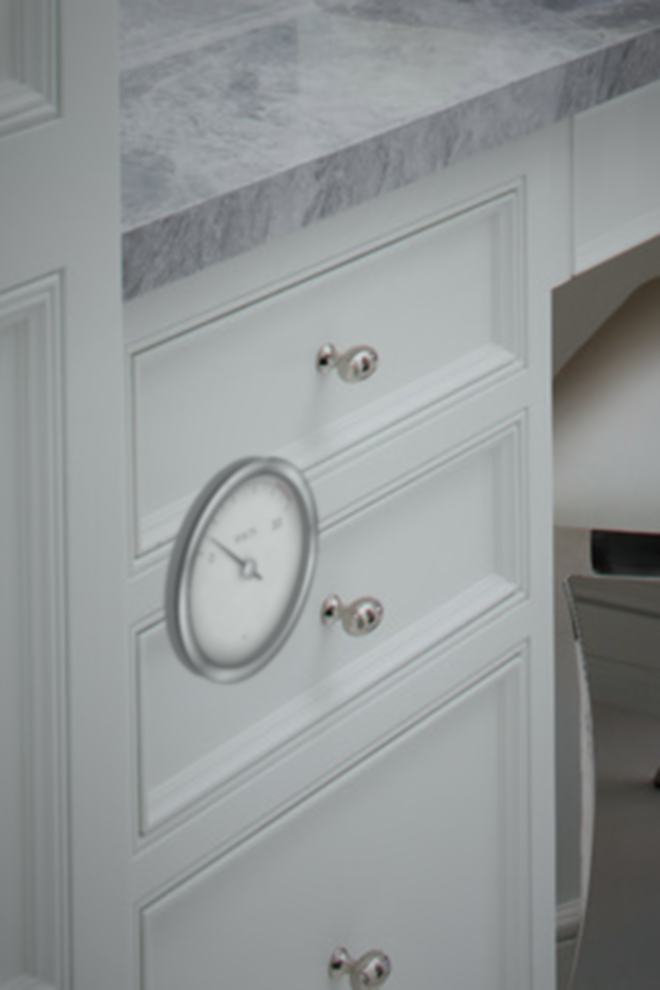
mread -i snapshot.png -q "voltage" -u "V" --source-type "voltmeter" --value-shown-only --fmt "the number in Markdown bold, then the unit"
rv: **1** V
